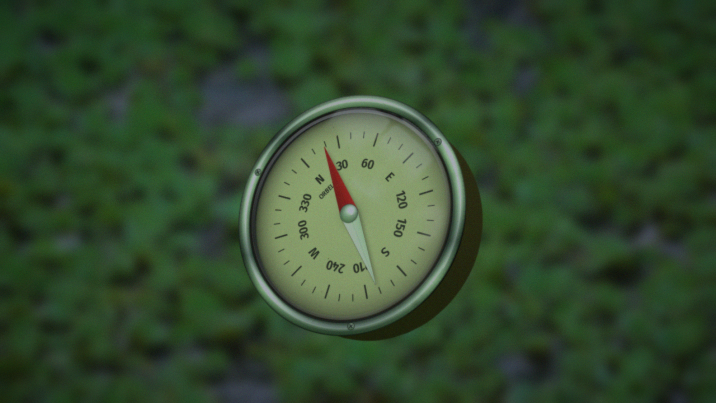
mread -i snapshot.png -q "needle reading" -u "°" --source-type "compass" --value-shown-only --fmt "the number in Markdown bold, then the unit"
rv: **20** °
